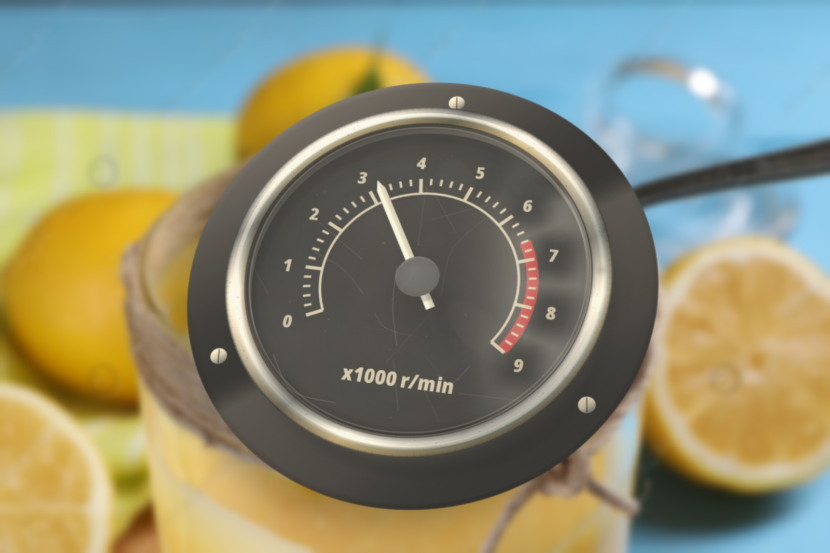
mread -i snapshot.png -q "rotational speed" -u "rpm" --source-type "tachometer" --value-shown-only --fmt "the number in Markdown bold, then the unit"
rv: **3200** rpm
